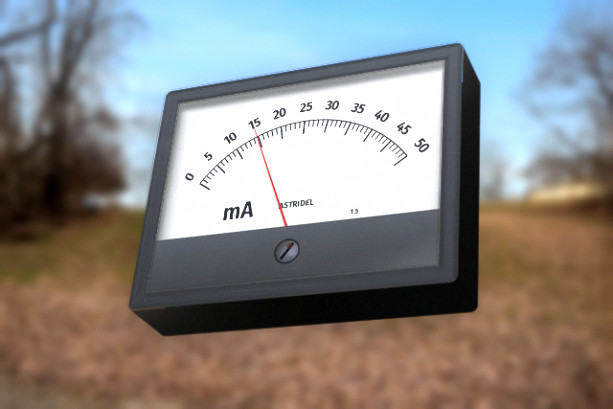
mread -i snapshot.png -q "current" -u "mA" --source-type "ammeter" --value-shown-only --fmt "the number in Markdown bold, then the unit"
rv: **15** mA
